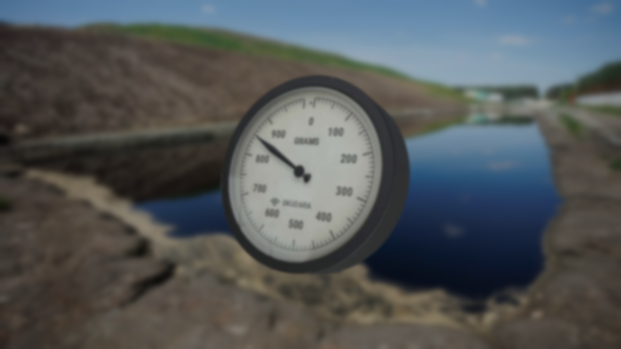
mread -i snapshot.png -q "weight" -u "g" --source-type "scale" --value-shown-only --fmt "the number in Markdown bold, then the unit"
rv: **850** g
